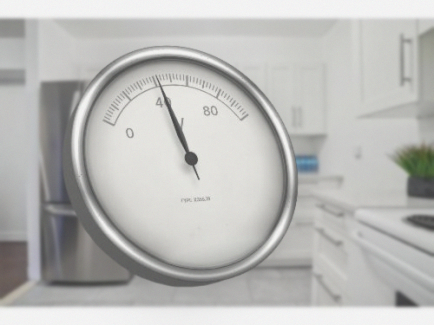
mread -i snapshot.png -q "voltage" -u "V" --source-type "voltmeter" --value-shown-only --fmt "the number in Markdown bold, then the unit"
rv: **40** V
